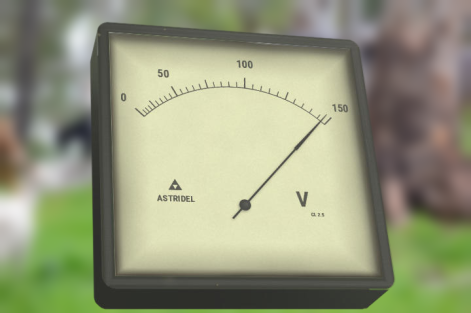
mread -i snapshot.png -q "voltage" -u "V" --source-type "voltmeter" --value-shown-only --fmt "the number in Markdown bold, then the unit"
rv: **147.5** V
